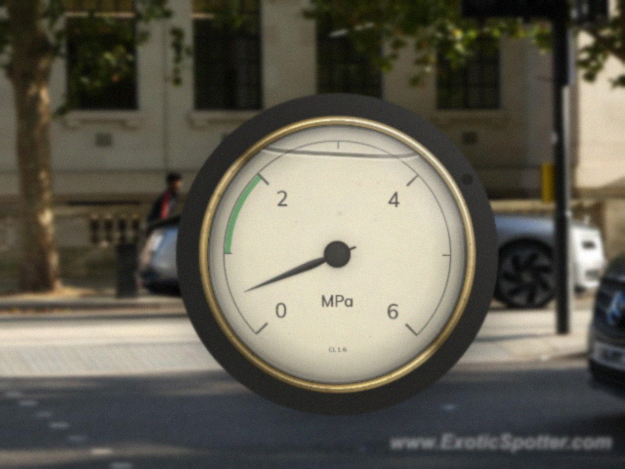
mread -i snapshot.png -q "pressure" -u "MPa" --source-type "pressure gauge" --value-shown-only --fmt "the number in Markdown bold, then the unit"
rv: **0.5** MPa
